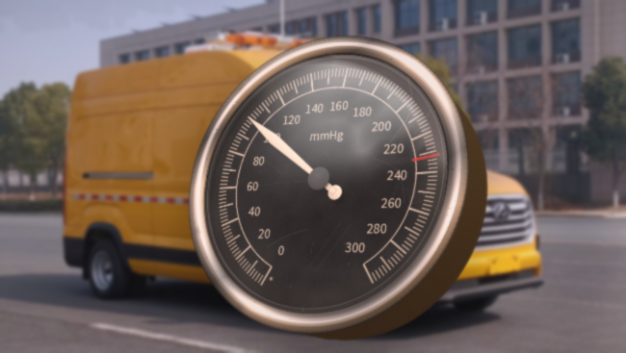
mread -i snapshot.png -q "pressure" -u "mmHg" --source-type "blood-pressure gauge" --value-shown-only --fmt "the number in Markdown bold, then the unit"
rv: **100** mmHg
